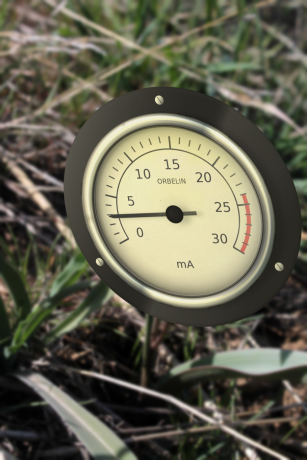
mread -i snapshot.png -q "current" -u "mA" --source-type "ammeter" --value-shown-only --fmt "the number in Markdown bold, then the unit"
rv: **3** mA
